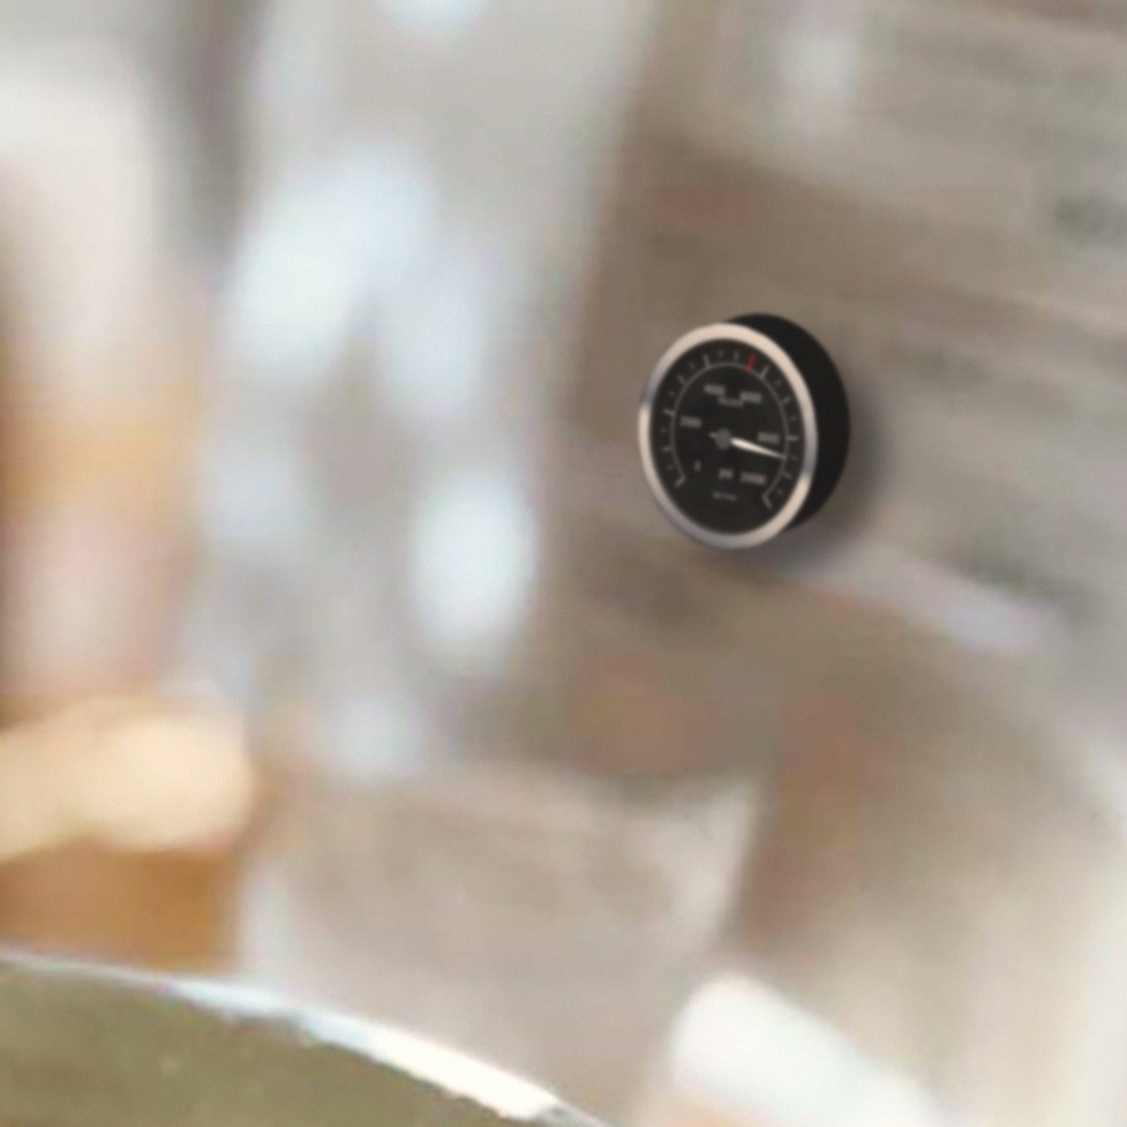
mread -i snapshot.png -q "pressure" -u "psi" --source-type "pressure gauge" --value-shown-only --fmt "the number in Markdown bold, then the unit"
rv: **8500** psi
